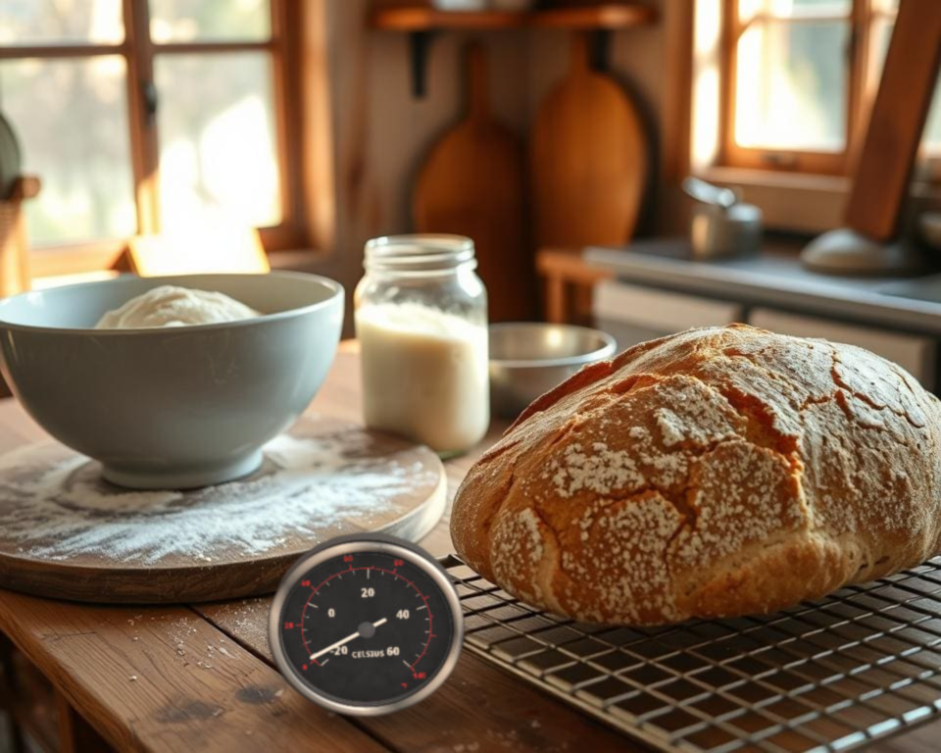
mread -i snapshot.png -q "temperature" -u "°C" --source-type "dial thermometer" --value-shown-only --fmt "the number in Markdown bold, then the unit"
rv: **-16** °C
